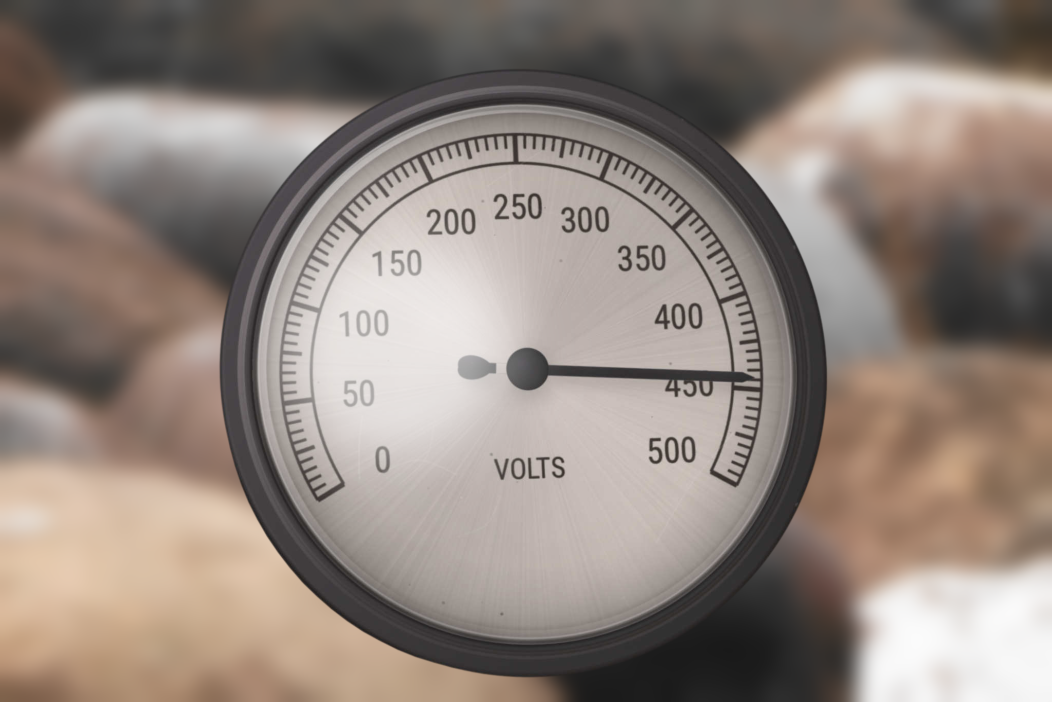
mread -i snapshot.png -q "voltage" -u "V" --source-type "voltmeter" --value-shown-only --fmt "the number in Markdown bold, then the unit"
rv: **445** V
